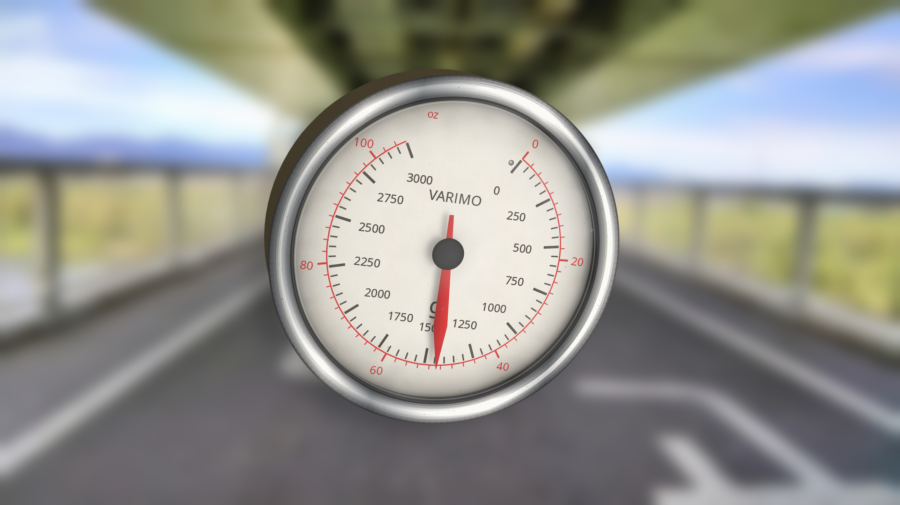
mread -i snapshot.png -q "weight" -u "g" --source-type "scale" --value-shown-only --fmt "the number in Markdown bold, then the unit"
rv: **1450** g
